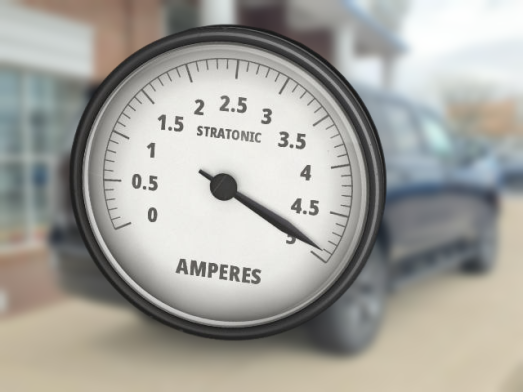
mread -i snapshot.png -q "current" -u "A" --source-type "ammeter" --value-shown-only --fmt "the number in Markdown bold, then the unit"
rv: **4.9** A
